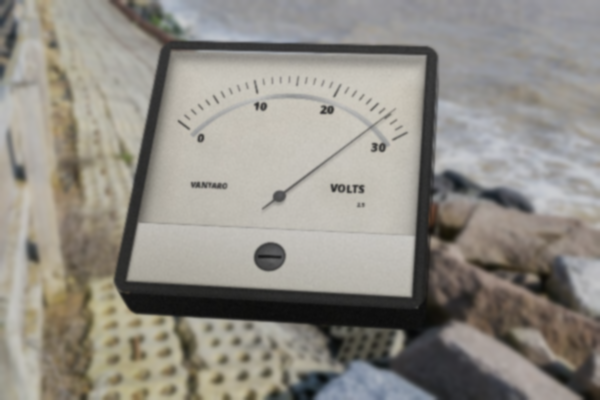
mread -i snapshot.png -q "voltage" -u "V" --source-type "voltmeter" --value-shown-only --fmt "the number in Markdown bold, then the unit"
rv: **27** V
